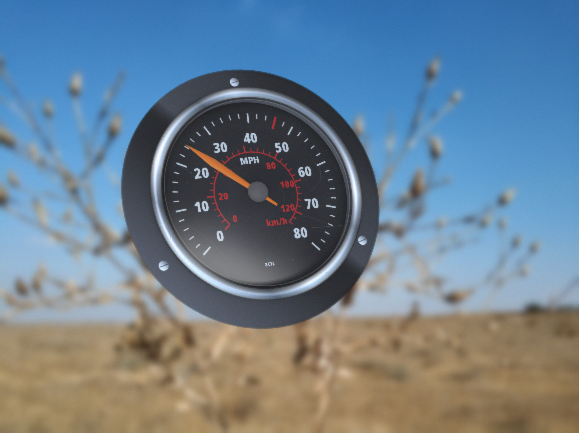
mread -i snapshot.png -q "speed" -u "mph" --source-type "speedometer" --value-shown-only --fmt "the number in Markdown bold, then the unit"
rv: **24** mph
